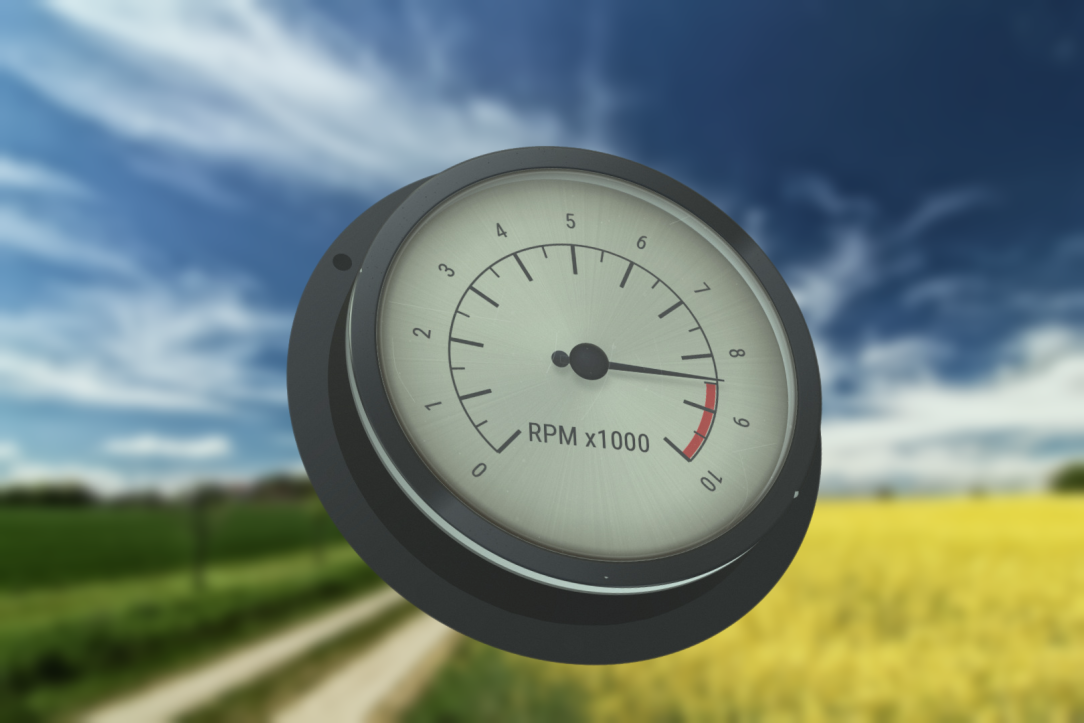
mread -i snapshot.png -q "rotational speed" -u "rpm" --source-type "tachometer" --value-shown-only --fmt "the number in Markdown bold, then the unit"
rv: **8500** rpm
